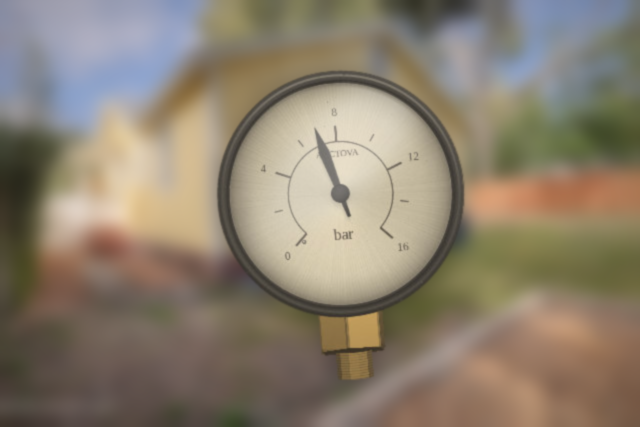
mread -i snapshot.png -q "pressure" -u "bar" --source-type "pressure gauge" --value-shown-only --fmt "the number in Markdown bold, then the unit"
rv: **7** bar
